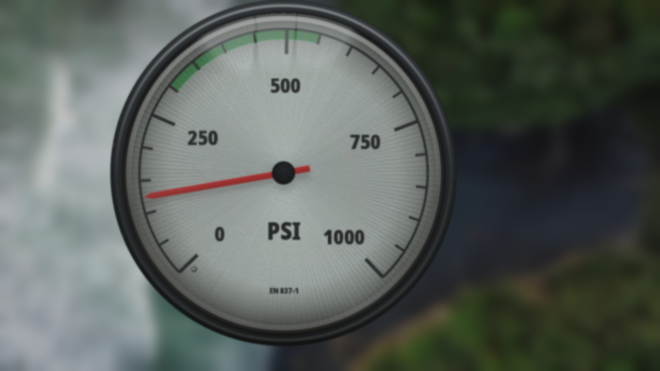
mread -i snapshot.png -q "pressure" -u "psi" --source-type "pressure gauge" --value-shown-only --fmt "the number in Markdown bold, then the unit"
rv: **125** psi
